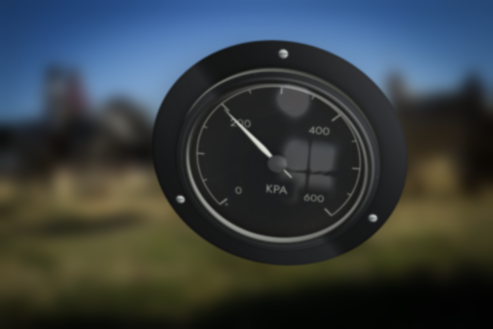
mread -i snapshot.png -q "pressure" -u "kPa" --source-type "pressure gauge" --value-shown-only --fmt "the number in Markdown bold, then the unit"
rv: **200** kPa
